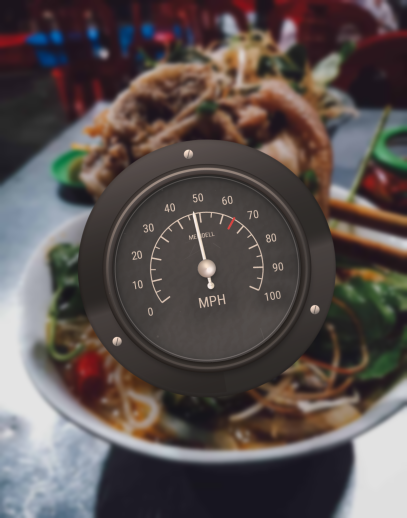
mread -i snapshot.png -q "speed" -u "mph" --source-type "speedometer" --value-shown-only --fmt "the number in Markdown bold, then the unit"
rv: **47.5** mph
